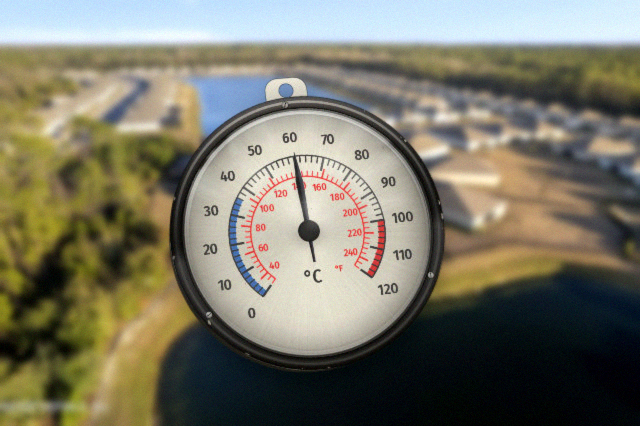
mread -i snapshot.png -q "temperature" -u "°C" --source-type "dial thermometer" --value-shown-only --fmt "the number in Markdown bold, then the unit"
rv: **60** °C
